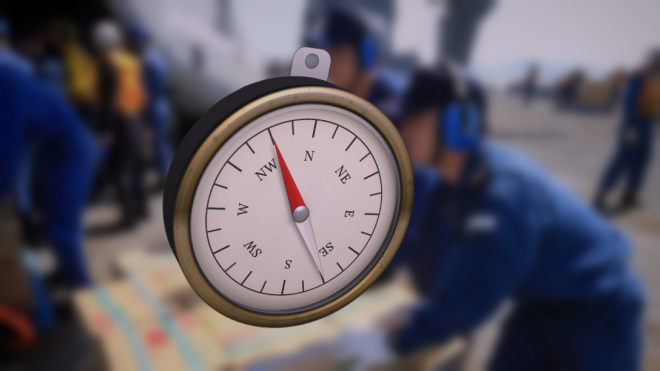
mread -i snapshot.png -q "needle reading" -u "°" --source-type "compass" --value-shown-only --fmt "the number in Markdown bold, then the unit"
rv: **330** °
